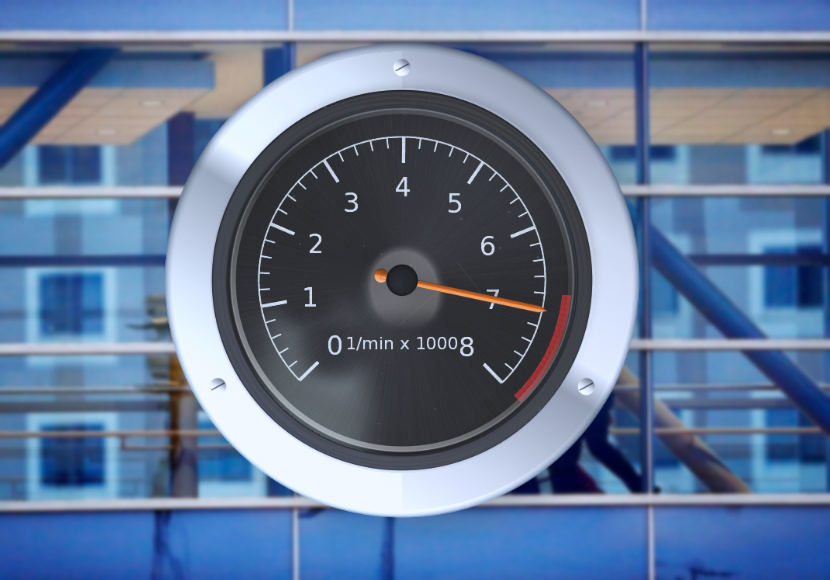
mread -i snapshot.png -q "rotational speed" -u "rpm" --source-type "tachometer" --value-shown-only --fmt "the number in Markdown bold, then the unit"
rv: **7000** rpm
